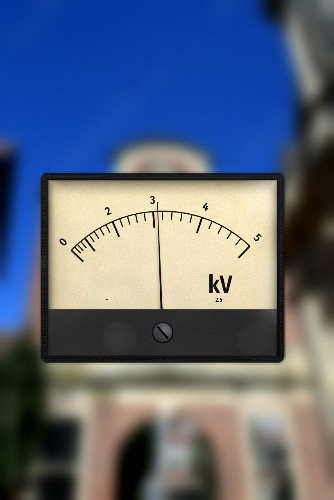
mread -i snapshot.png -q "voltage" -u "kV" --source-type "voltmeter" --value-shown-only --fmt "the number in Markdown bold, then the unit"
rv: **3.1** kV
